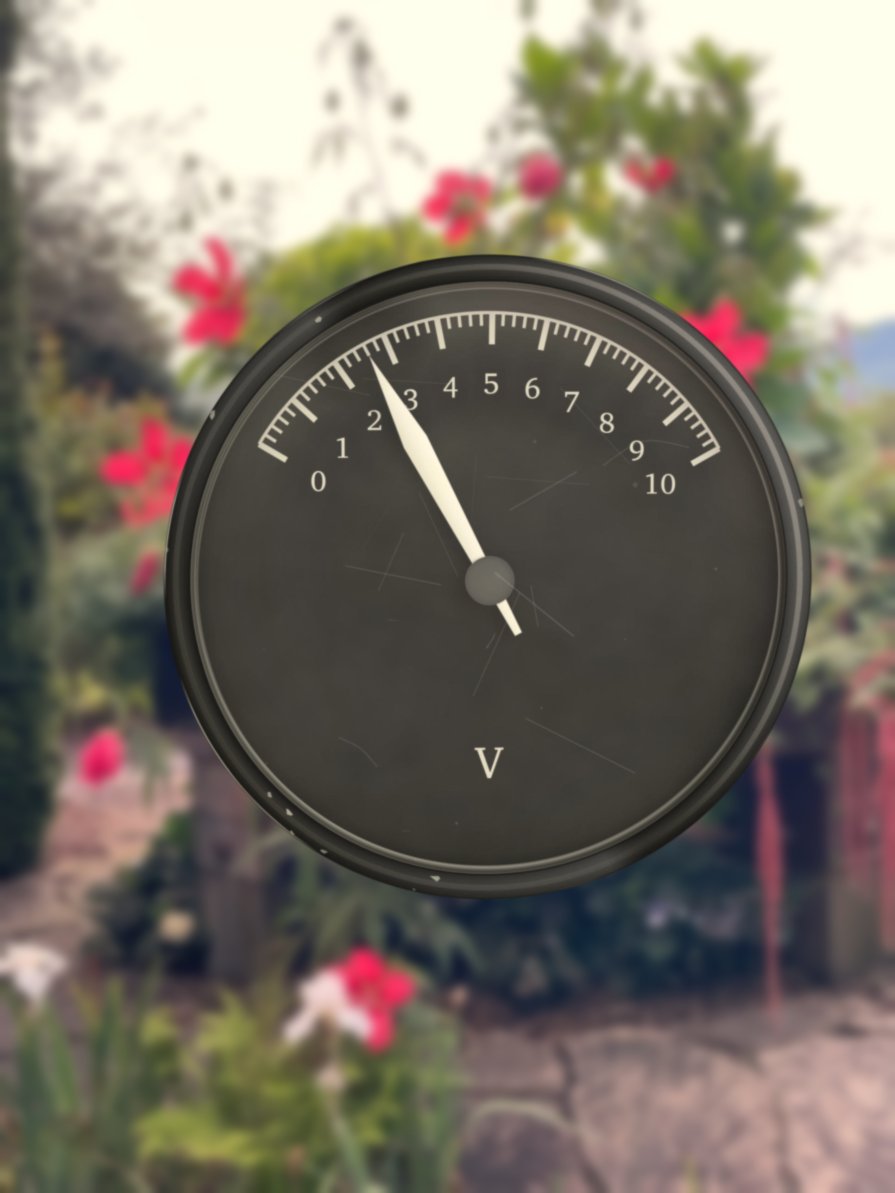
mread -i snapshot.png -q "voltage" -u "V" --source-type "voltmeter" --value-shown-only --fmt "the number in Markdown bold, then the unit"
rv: **2.6** V
